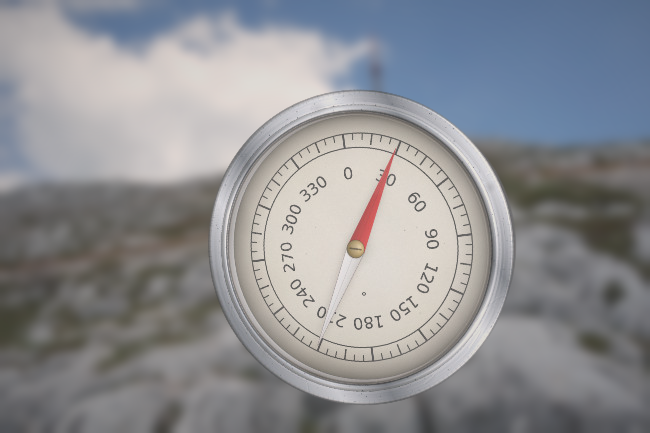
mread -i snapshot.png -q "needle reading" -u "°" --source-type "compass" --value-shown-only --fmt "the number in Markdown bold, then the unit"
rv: **30** °
